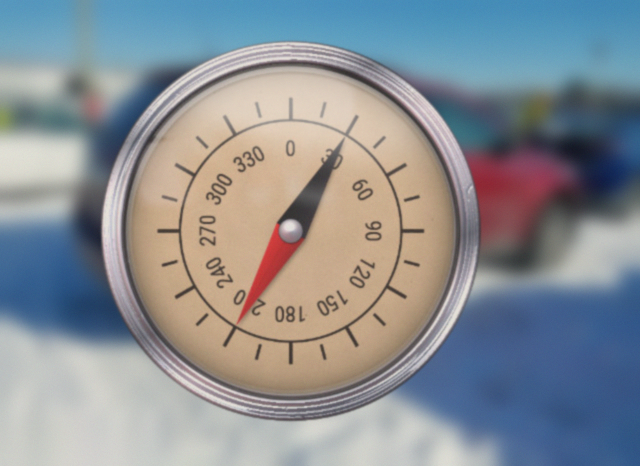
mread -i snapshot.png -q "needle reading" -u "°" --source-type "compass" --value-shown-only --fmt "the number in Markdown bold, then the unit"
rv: **210** °
